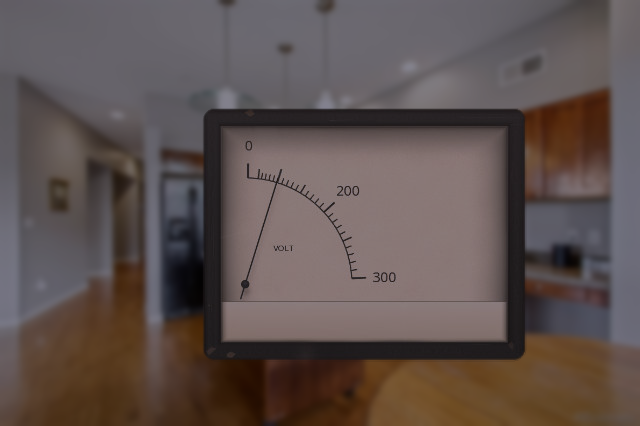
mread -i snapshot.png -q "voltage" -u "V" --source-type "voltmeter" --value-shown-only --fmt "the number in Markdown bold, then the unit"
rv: **100** V
